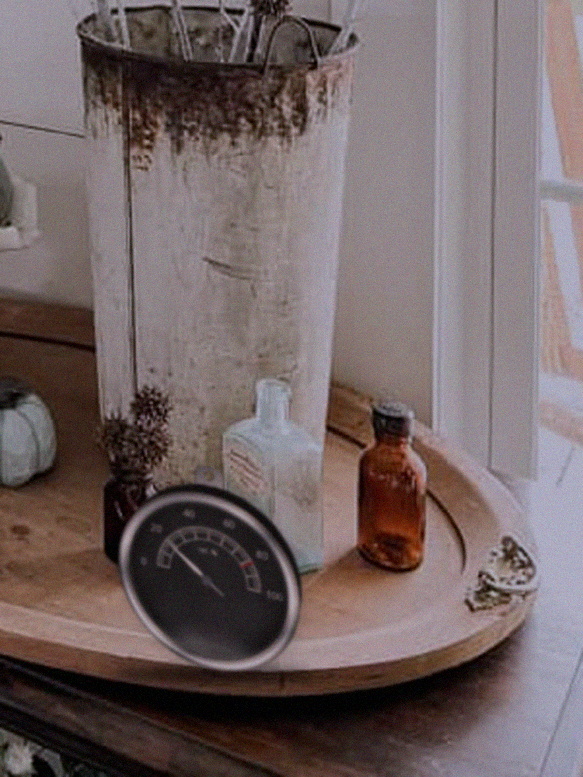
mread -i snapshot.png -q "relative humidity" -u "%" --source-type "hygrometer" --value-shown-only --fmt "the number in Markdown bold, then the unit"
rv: **20** %
